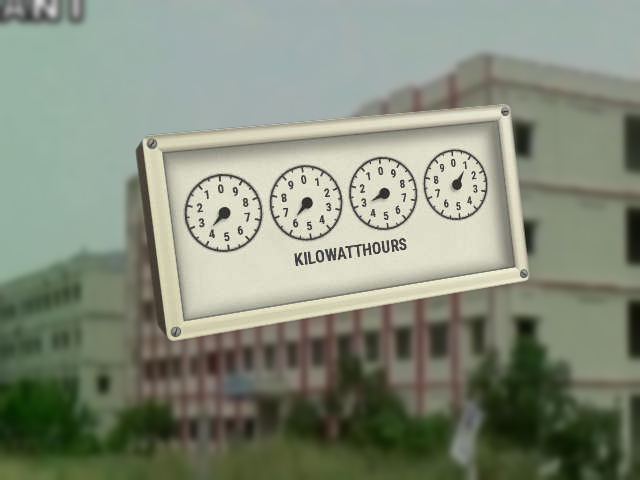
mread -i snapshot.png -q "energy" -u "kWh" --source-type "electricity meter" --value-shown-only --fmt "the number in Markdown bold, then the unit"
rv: **3631** kWh
